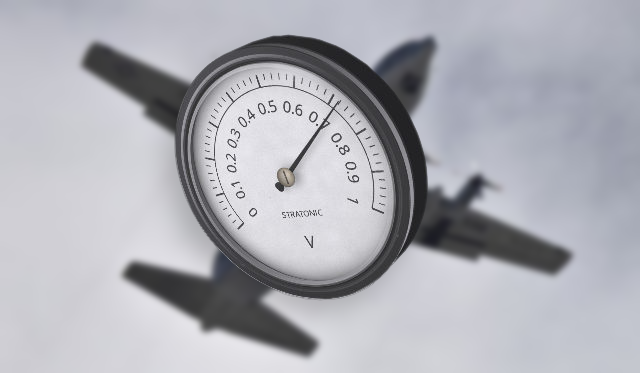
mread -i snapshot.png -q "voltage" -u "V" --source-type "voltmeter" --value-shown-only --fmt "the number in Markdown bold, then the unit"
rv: **0.72** V
